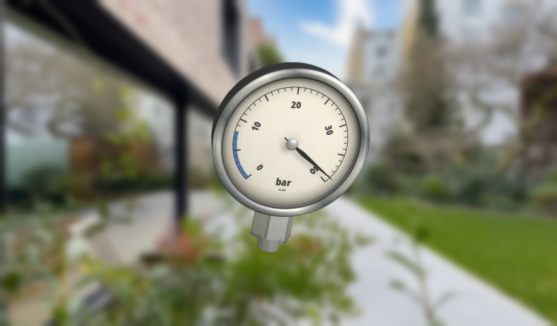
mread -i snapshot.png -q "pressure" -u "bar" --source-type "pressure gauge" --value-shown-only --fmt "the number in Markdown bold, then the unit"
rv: **39** bar
